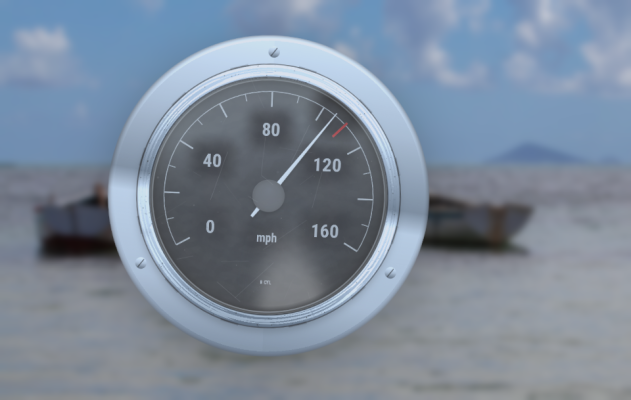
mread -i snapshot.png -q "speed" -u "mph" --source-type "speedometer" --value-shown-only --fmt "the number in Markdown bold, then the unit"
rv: **105** mph
